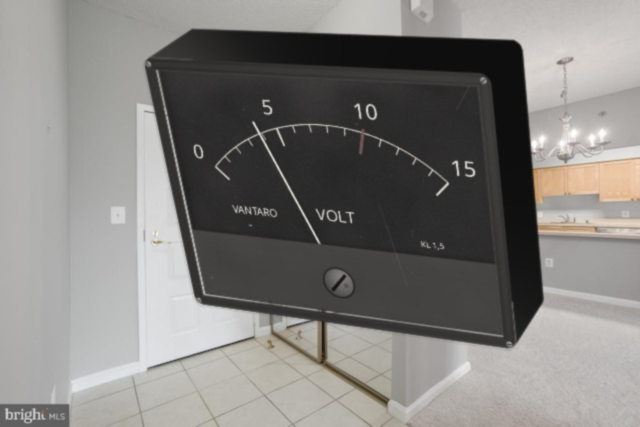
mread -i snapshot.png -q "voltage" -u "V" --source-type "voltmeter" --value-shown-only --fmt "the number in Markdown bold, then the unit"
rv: **4** V
